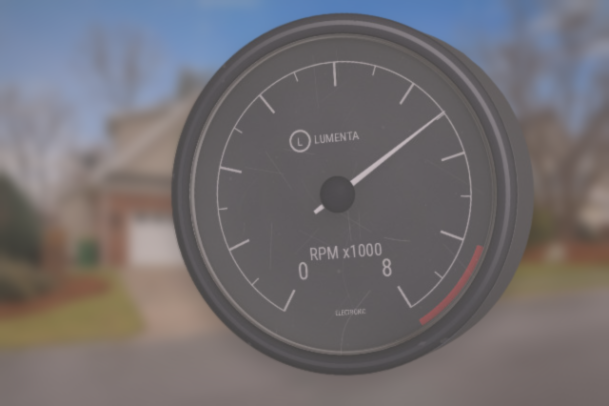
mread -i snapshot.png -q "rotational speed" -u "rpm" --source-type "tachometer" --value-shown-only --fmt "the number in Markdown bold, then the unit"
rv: **5500** rpm
